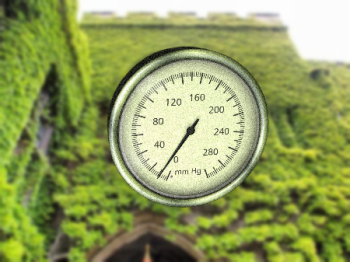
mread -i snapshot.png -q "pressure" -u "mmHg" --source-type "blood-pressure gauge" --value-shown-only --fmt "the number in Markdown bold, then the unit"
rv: **10** mmHg
